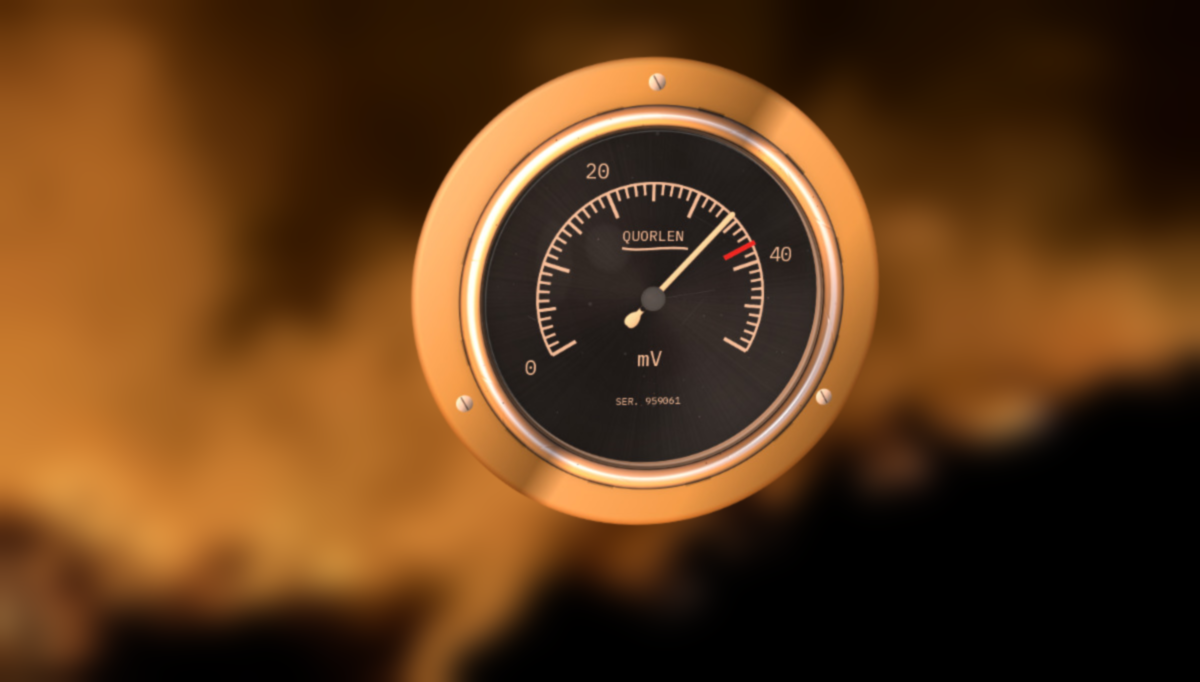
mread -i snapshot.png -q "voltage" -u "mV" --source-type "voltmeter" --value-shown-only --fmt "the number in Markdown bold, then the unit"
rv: **34** mV
